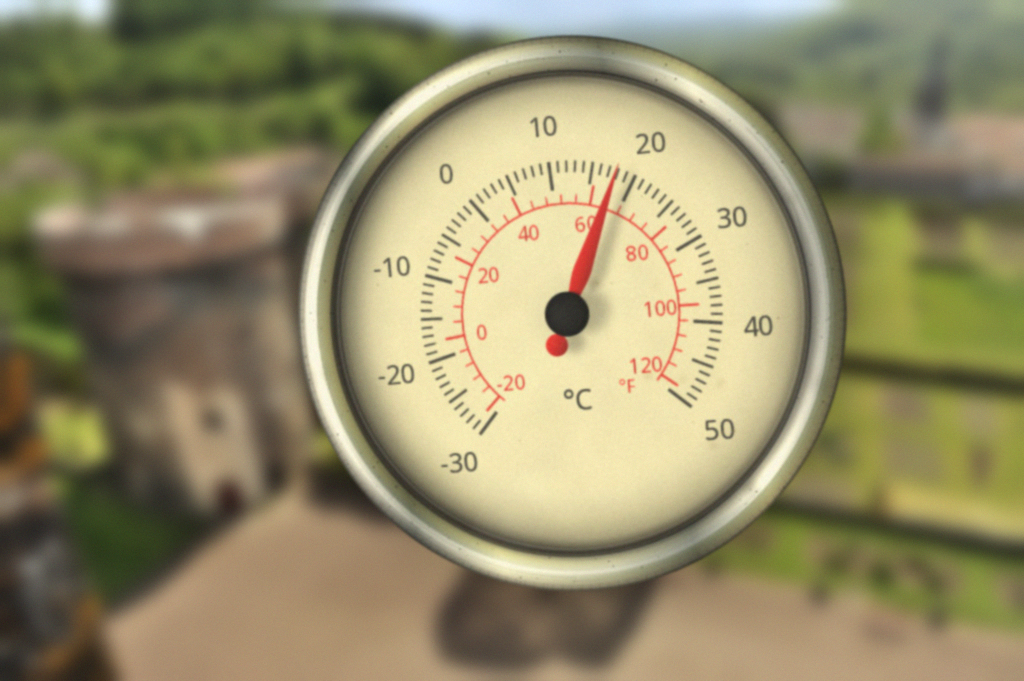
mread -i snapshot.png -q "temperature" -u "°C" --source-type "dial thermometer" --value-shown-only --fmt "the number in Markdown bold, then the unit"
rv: **18** °C
